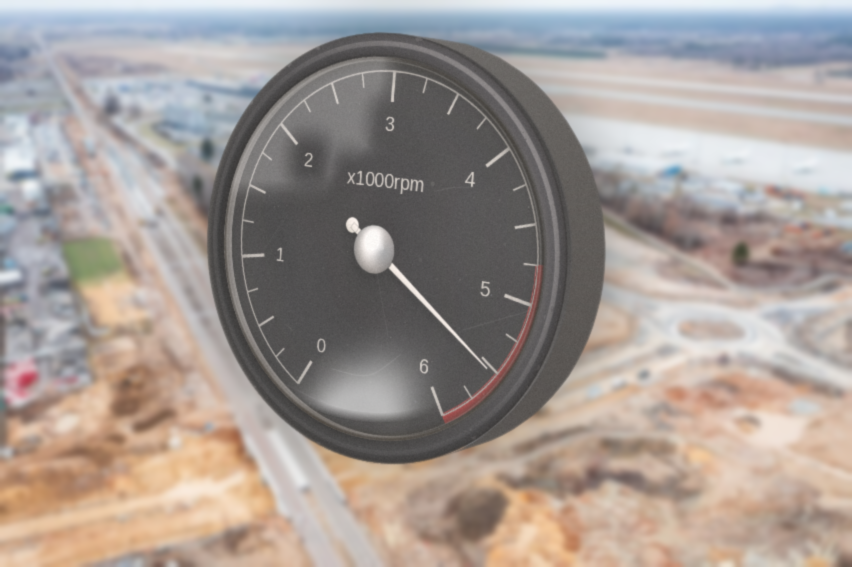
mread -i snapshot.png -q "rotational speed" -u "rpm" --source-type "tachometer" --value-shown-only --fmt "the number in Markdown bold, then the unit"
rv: **5500** rpm
